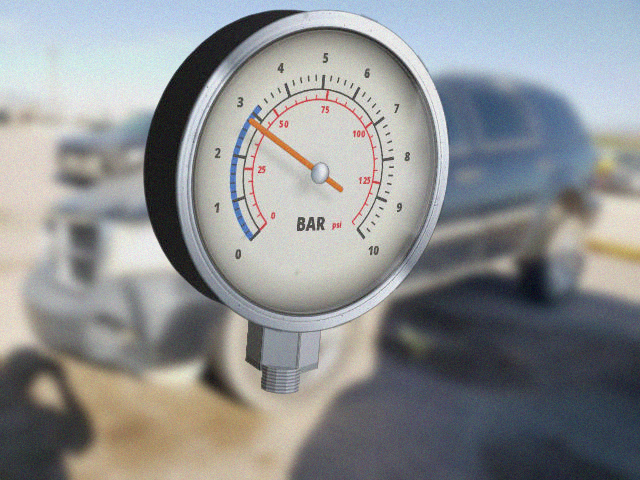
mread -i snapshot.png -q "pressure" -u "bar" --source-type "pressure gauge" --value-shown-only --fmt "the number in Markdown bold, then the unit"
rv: **2.8** bar
